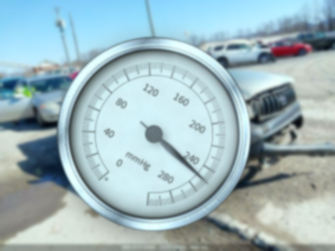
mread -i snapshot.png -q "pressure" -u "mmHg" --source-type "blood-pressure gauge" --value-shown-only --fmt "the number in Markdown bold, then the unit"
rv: **250** mmHg
